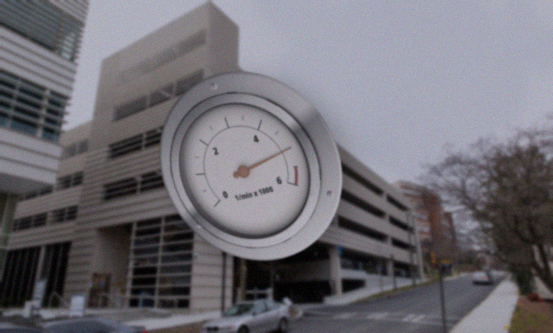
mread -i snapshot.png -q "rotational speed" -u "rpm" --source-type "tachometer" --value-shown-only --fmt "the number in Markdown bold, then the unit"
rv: **5000** rpm
